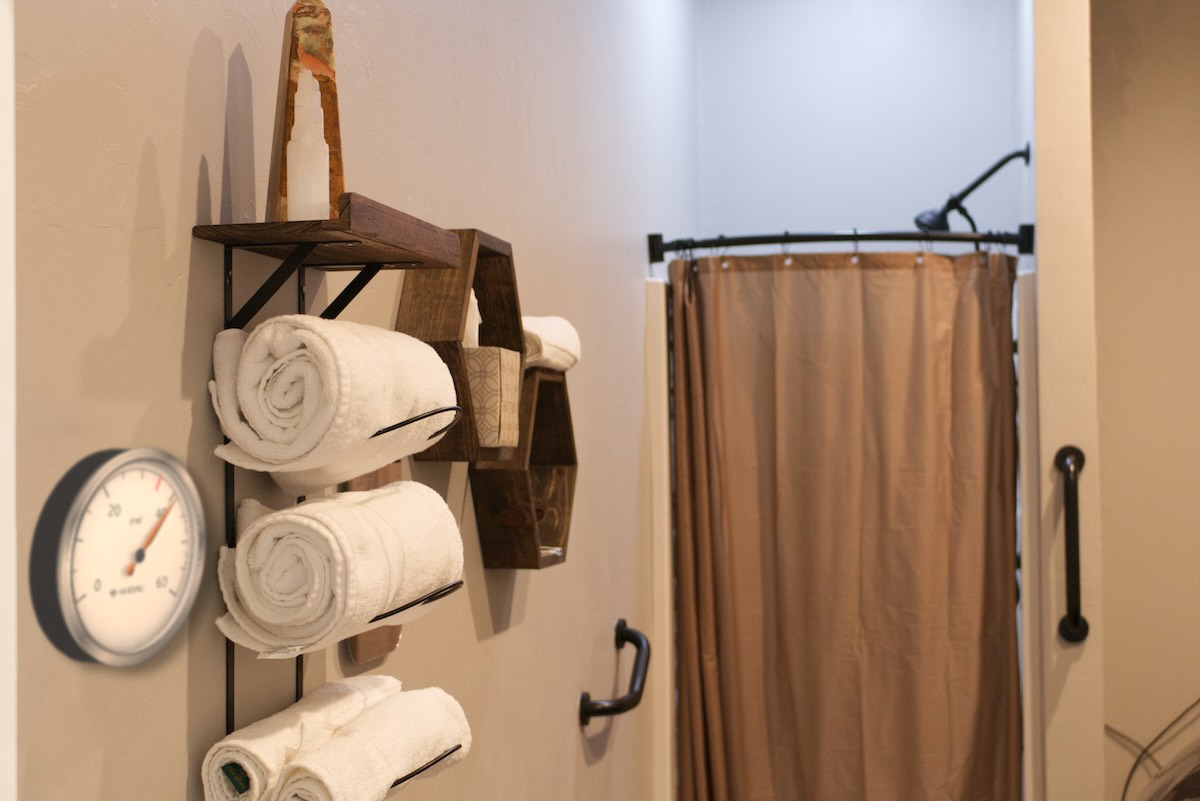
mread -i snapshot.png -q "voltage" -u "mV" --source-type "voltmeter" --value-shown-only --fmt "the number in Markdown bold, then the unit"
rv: **40** mV
